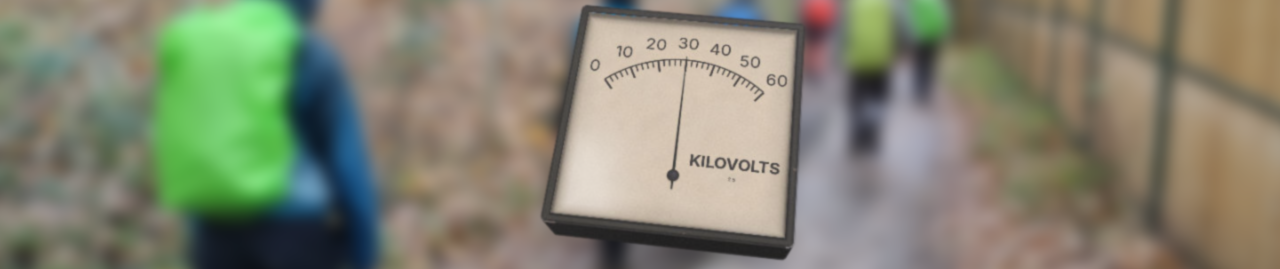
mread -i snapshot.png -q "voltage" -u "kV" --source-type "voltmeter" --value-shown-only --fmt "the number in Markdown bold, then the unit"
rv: **30** kV
